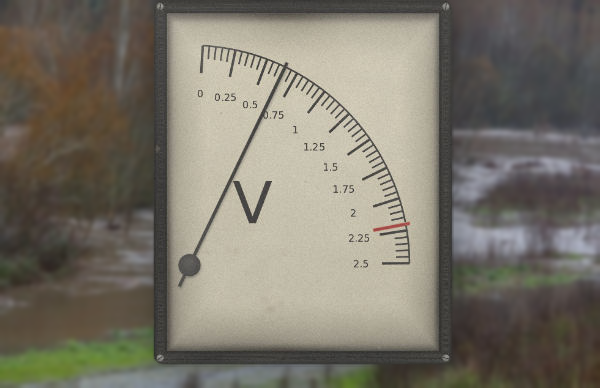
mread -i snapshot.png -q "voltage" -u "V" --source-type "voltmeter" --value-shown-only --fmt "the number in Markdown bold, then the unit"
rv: **0.65** V
